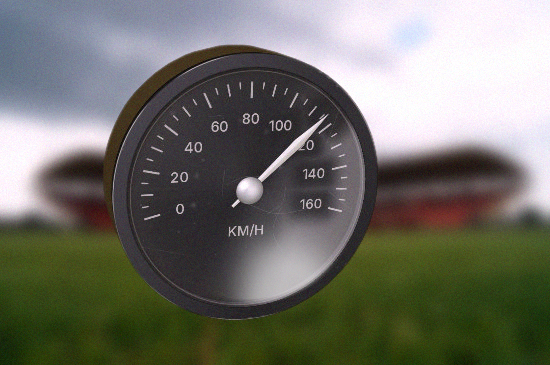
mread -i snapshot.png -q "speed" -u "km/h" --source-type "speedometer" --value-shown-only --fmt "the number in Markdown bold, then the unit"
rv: **115** km/h
